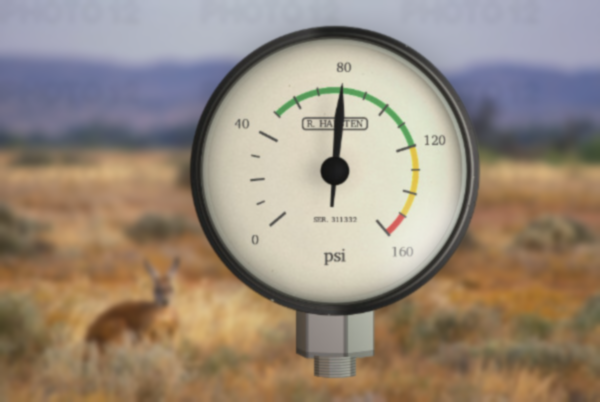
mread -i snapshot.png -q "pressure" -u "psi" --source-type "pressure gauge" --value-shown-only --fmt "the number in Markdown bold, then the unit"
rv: **80** psi
